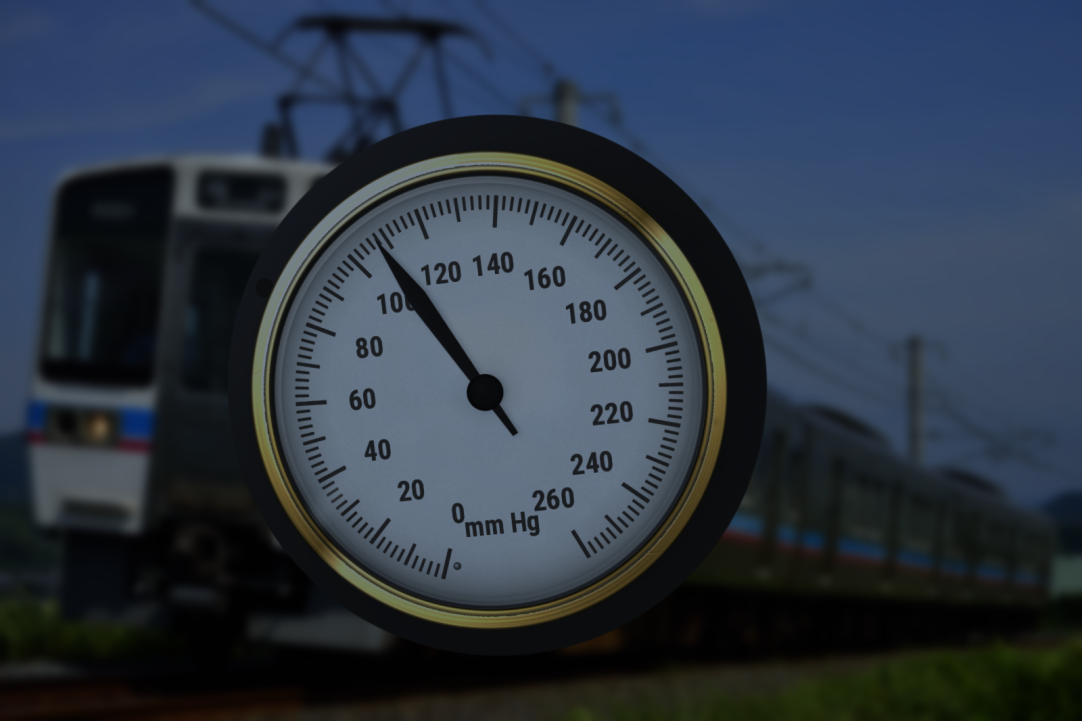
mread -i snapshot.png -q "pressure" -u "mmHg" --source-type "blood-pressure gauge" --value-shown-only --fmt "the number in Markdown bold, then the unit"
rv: **108** mmHg
